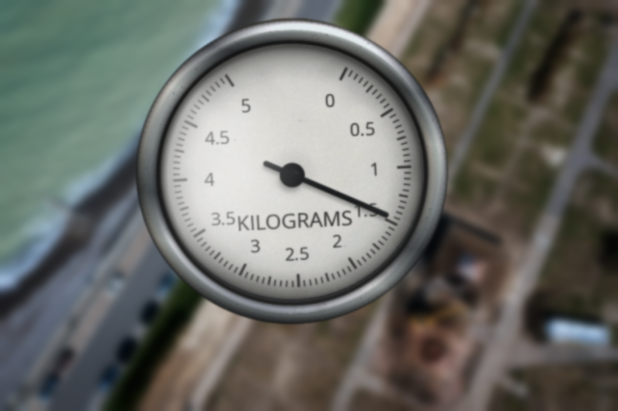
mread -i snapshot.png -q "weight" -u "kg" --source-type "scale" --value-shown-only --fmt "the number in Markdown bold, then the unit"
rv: **1.45** kg
